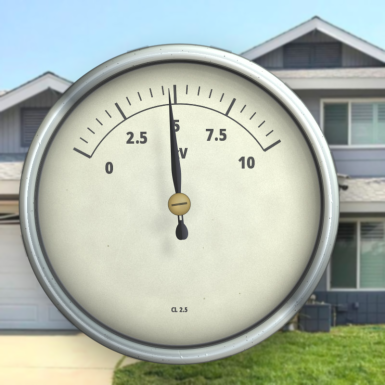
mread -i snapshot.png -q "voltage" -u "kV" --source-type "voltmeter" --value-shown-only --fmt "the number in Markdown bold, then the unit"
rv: **4.75** kV
